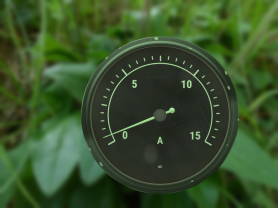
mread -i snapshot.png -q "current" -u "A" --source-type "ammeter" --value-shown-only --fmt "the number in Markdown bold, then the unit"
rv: **0.5** A
